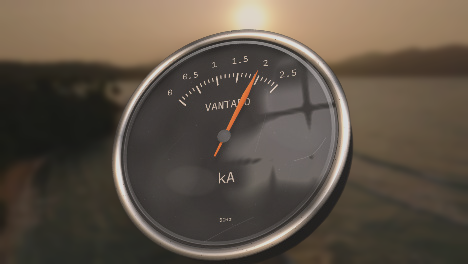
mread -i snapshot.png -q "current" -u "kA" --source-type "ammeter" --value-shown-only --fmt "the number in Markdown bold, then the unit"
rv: **2** kA
